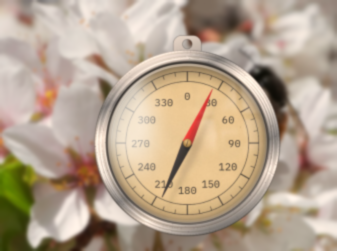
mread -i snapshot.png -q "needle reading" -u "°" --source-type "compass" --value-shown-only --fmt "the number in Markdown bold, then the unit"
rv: **25** °
